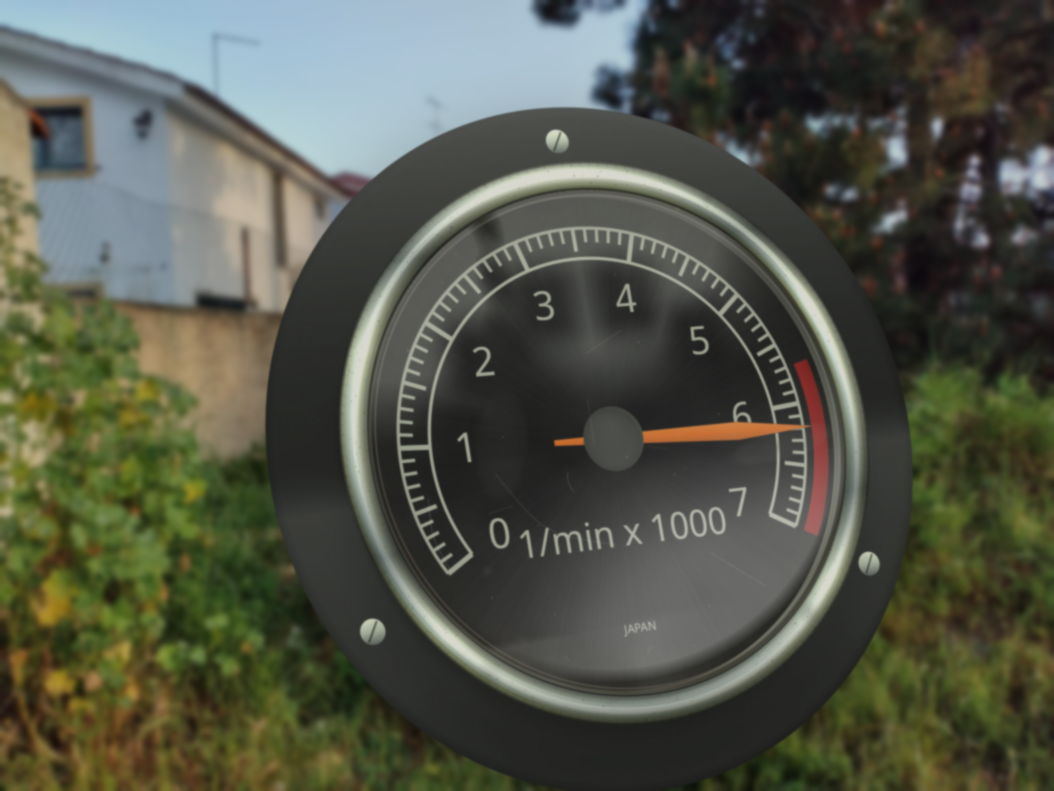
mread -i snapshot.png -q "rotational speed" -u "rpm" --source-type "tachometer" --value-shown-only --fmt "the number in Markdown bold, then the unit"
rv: **6200** rpm
